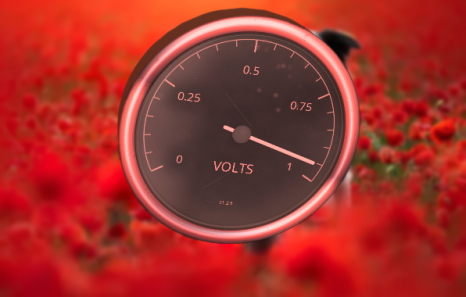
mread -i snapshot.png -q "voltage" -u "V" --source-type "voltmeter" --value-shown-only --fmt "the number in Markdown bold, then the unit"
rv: **0.95** V
